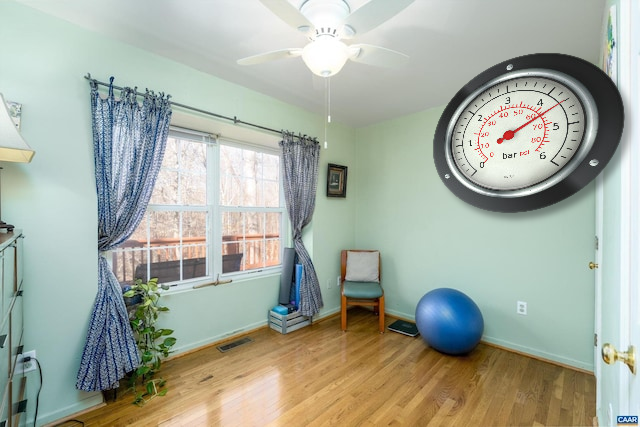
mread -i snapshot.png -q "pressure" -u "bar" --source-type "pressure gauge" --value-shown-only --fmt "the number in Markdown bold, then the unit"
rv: **4.4** bar
